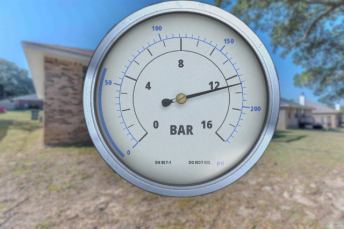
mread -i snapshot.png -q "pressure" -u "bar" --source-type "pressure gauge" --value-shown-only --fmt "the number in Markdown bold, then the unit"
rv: **12.5** bar
